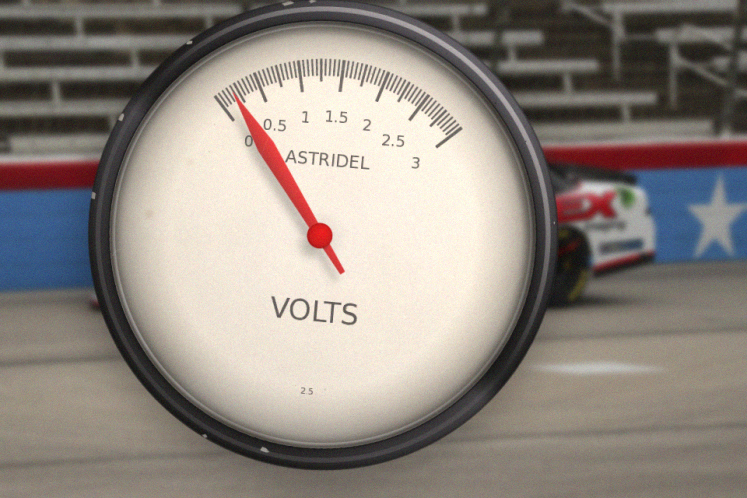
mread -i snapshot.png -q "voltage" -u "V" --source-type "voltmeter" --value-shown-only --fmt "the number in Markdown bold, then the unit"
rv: **0.2** V
